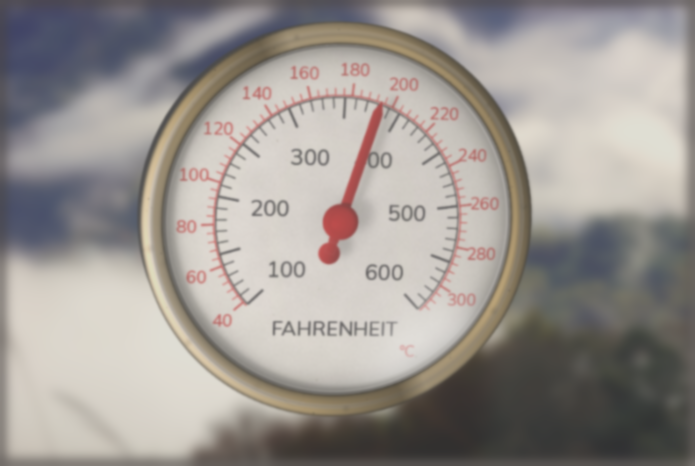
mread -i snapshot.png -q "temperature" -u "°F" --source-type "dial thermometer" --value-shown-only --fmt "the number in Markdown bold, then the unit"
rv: **380** °F
